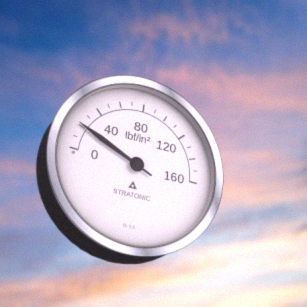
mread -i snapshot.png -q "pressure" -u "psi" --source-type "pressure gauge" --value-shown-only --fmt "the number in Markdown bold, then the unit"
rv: **20** psi
